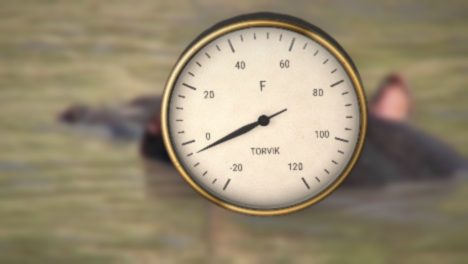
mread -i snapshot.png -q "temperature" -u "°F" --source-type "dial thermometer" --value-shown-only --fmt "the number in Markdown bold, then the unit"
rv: **-4** °F
